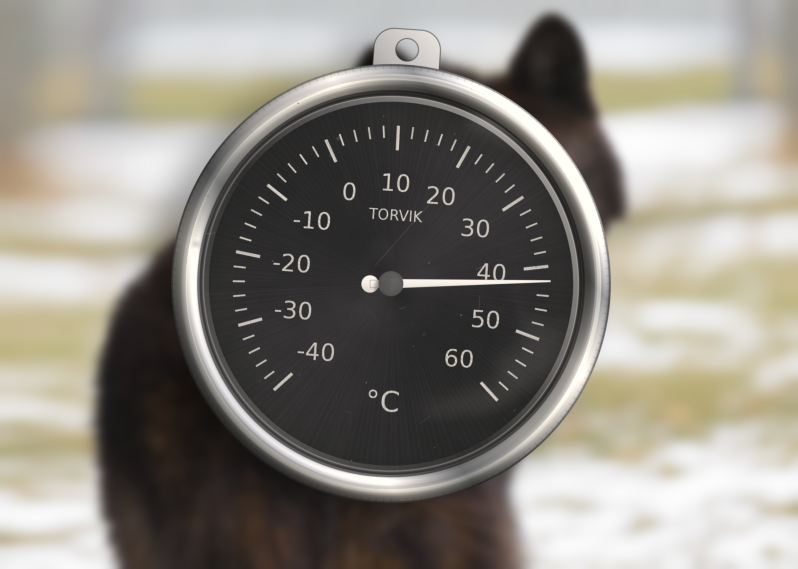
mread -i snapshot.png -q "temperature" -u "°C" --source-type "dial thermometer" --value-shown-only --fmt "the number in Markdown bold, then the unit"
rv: **42** °C
